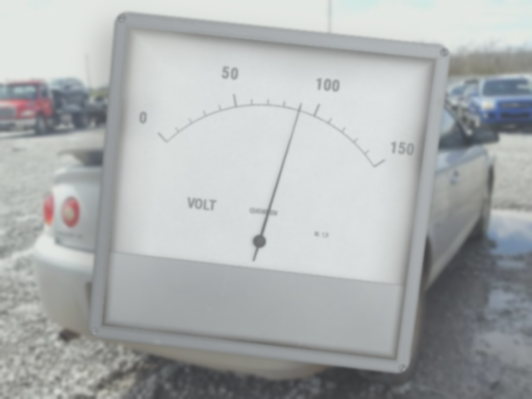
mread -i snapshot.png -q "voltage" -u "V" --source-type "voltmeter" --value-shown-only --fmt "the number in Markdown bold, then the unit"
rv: **90** V
